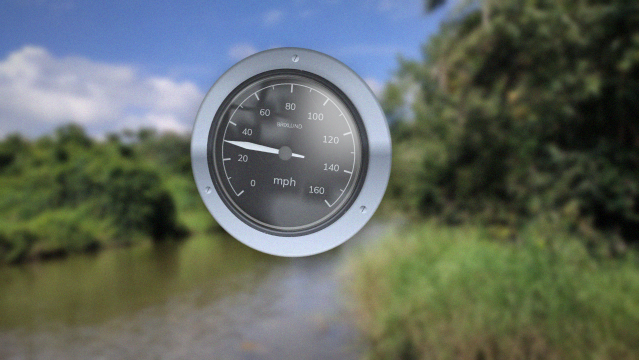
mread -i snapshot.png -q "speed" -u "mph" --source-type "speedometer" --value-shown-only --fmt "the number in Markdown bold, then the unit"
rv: **30** mph
